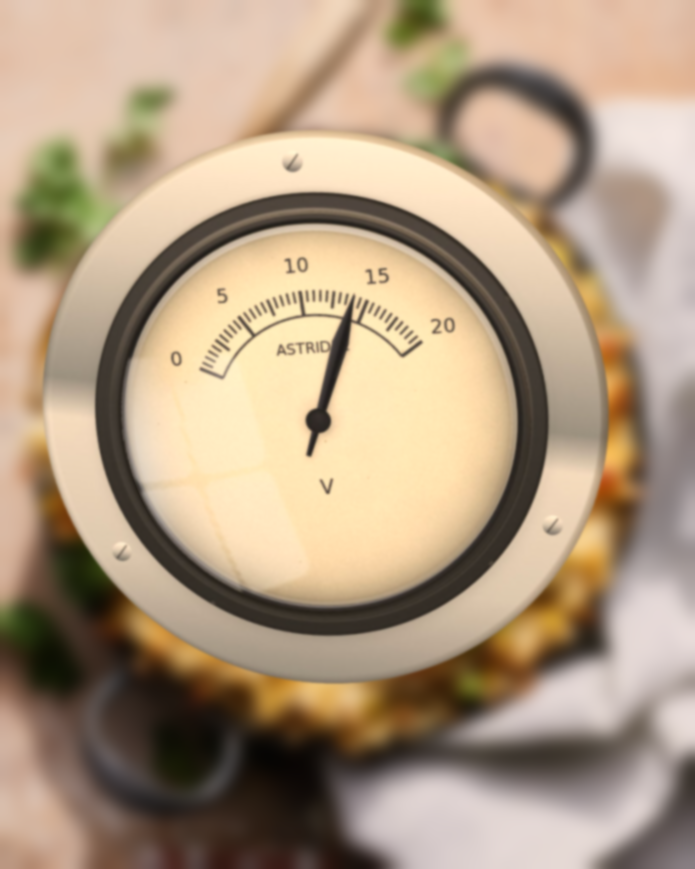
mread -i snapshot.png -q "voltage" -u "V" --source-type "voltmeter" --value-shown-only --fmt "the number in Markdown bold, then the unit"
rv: **14** V
